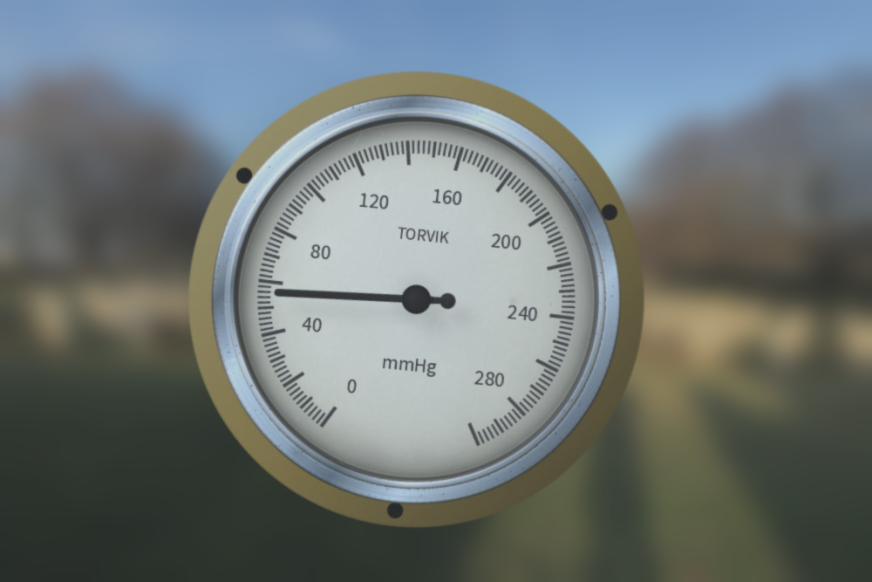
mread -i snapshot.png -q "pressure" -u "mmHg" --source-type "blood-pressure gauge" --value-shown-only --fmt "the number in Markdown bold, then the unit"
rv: **56** mmHg
